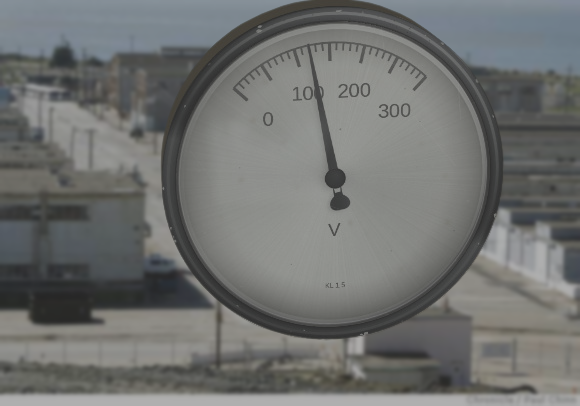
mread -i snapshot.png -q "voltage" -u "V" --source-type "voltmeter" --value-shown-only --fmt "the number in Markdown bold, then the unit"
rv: **120** V
